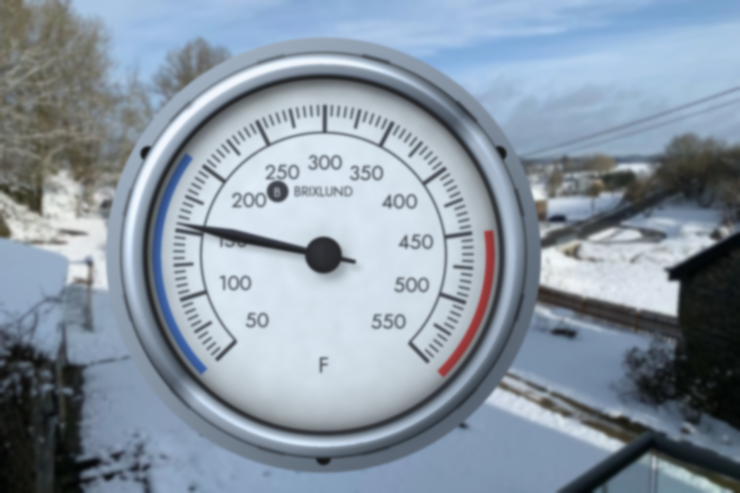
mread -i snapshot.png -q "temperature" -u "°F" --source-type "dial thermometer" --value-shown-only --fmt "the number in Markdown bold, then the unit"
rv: **155** °F
